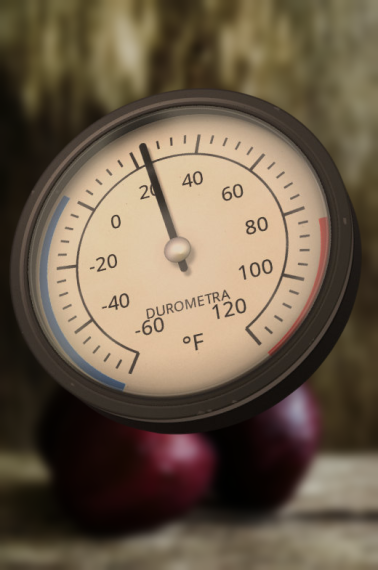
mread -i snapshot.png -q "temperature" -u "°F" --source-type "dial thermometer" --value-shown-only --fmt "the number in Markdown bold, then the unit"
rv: **24** °F
